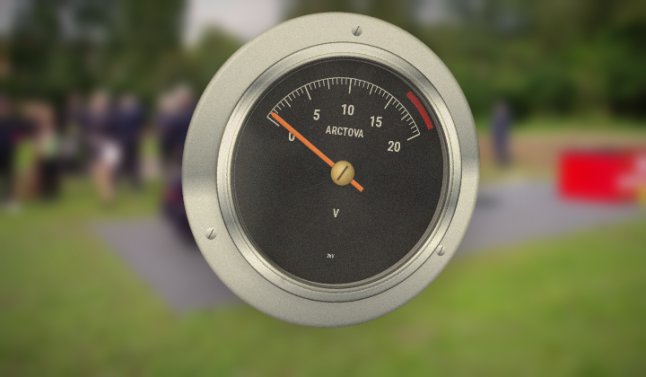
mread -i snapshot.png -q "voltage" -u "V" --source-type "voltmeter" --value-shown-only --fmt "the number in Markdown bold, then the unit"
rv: **0.5** V
